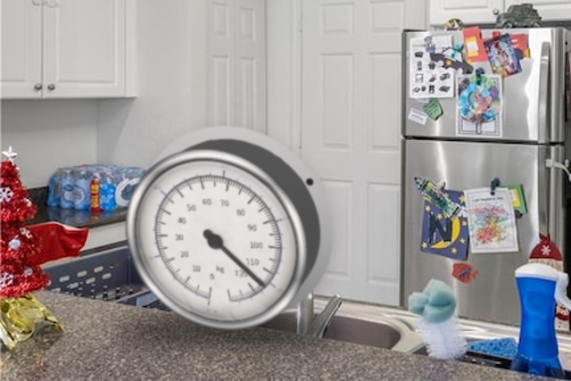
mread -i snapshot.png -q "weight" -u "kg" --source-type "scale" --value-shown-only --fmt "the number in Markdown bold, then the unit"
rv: **115** kg
